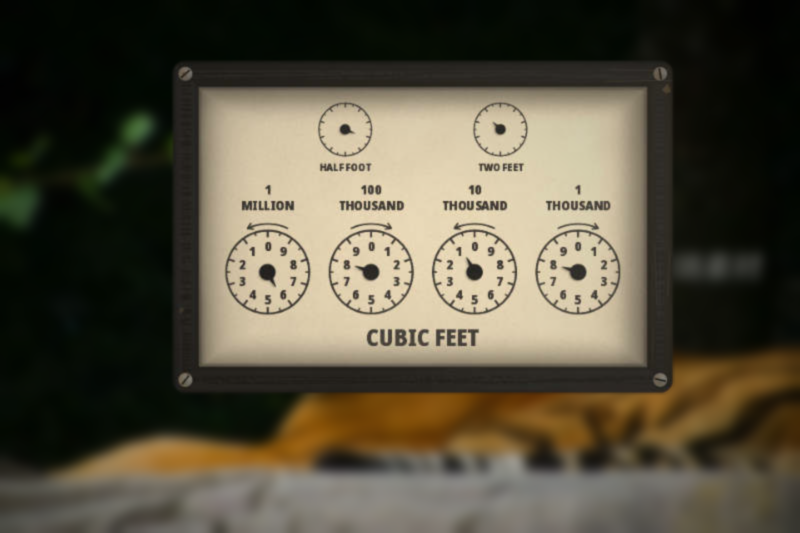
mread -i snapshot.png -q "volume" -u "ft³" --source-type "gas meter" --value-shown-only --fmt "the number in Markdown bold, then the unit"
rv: **580800** ft³
